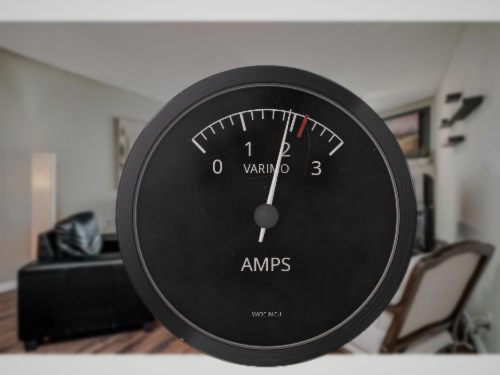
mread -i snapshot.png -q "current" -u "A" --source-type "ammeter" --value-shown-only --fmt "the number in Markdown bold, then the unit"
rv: **1.9** A
